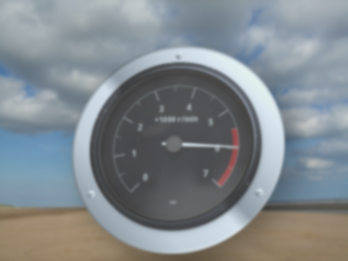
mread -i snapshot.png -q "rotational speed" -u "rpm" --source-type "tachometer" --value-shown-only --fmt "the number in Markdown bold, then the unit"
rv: **6000** rpm
